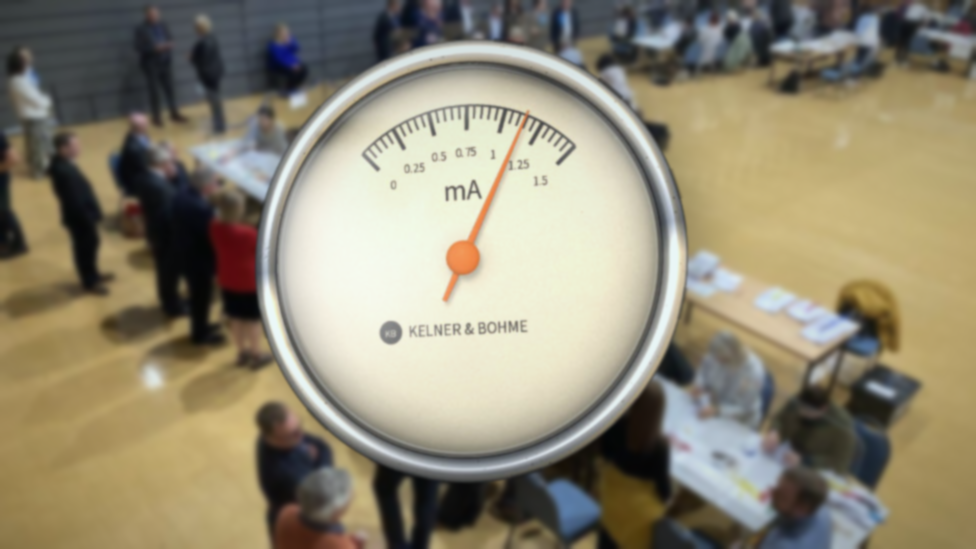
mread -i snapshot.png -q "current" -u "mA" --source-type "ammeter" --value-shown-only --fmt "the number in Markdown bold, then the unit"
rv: **1.15** mA
